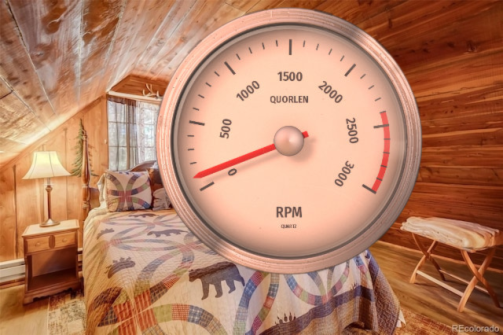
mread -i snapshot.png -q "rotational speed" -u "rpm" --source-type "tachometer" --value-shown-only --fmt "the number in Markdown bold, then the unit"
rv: **100** rpm
